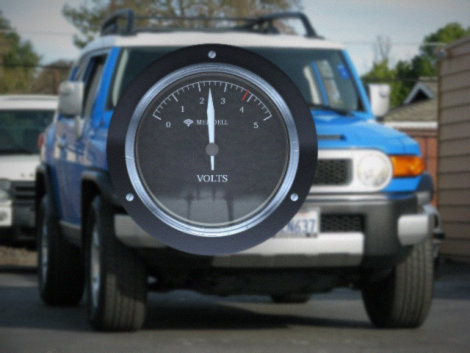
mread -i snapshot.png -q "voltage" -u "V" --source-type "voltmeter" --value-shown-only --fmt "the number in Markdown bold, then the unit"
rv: **2.4** V
